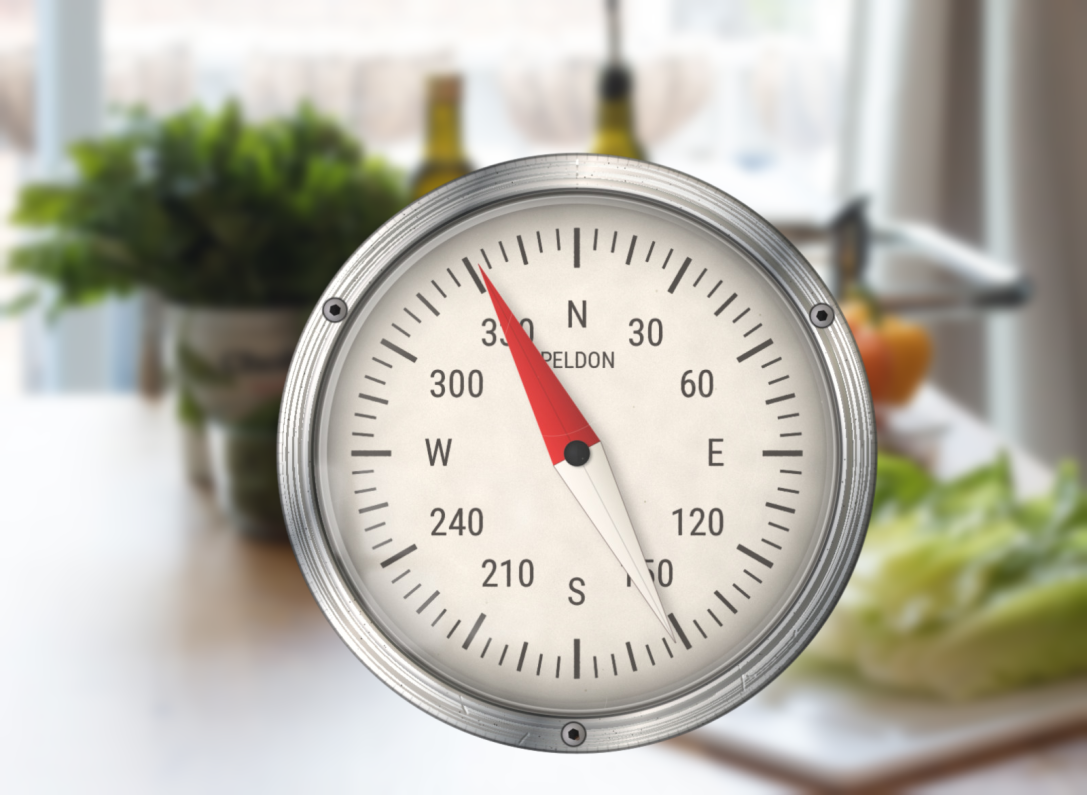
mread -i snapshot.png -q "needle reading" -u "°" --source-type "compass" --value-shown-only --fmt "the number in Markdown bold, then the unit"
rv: **332.5** °
